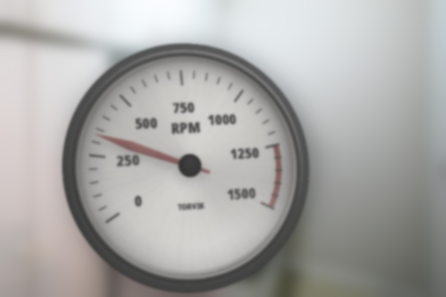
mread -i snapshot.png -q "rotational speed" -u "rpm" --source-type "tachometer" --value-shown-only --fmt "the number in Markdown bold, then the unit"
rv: **325** rpm
